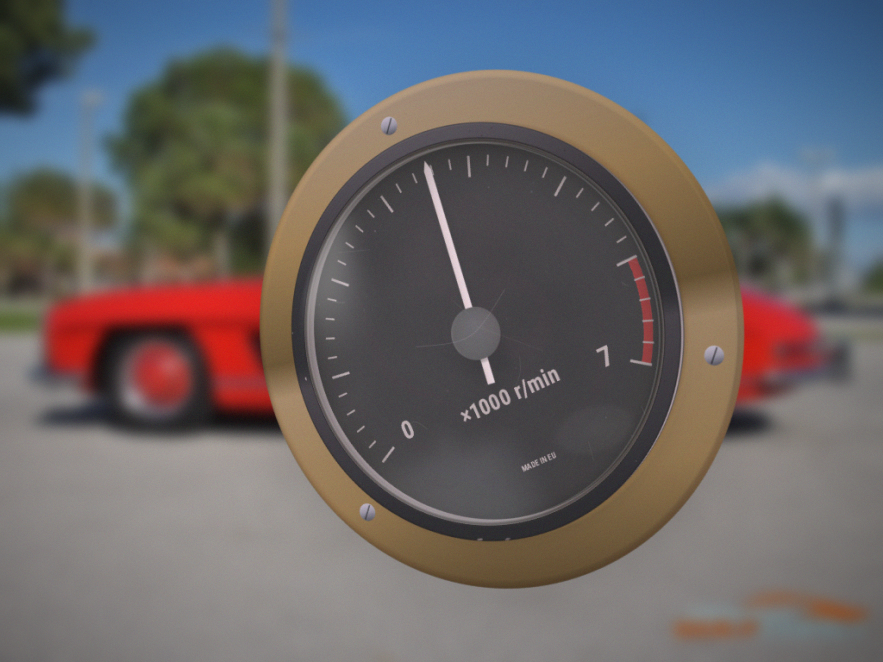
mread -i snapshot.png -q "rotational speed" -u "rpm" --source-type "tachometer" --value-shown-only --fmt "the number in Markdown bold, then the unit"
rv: **3600** rpm
